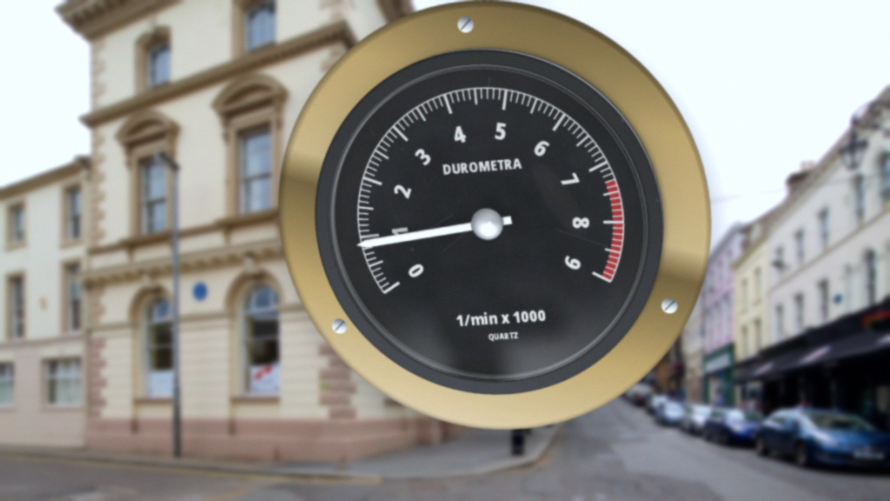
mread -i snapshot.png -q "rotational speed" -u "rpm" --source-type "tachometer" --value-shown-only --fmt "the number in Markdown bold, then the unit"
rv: **900** rpm
